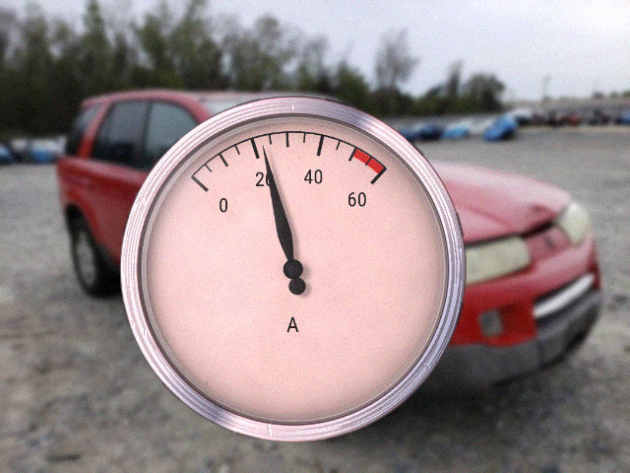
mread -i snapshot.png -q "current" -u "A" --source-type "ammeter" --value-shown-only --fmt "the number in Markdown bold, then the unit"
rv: **22.5** A
